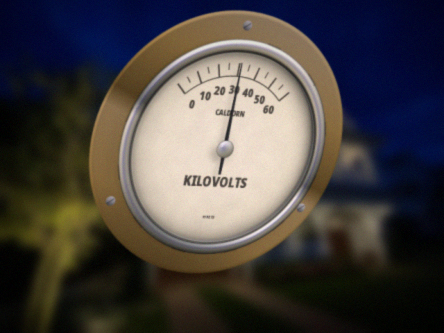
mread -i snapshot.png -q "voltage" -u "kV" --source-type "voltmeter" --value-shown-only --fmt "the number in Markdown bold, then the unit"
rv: **30** kV
